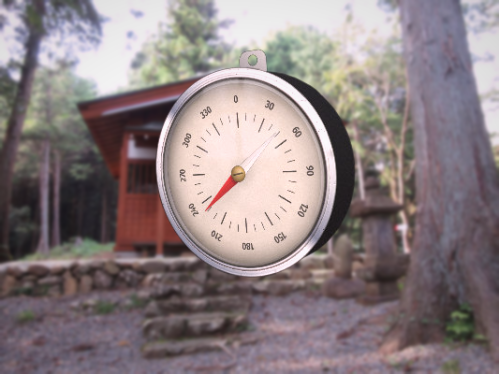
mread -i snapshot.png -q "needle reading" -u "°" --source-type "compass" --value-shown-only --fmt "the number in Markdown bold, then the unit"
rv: **230** °
